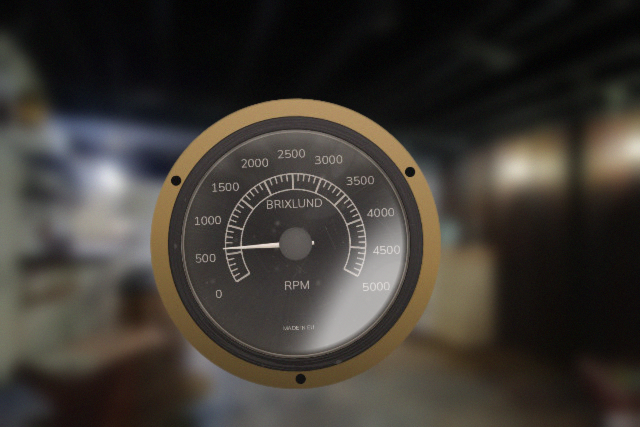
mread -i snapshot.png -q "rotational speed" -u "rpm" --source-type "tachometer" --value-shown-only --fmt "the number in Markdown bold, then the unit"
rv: **600** rpm
